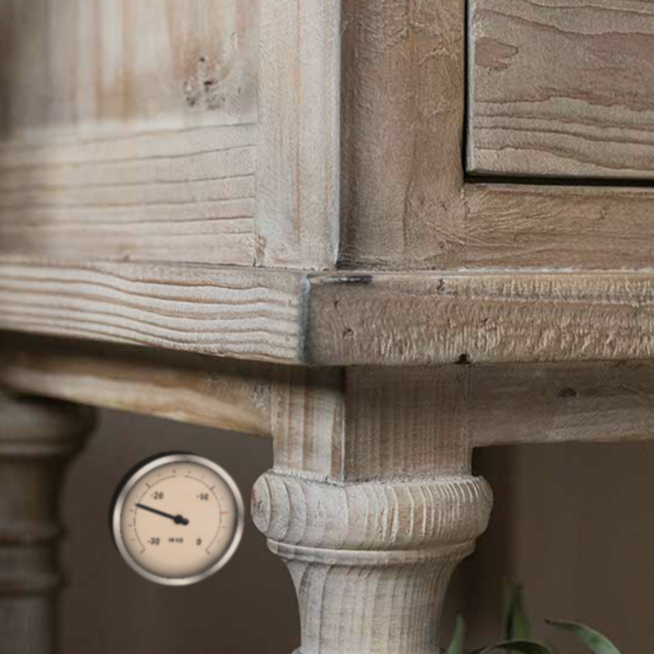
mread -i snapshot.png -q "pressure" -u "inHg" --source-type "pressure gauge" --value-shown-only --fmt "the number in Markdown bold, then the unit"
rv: **-23** inHg
